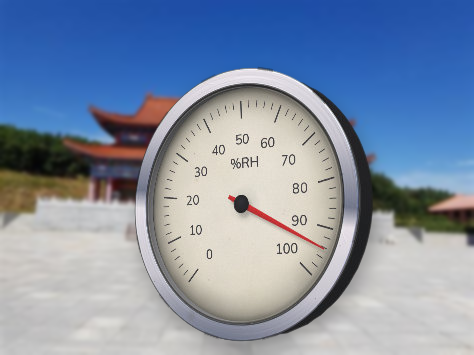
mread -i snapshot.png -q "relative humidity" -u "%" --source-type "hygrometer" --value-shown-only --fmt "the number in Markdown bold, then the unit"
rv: **94** %
